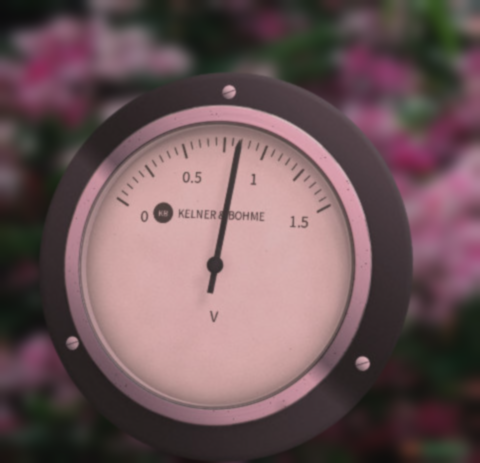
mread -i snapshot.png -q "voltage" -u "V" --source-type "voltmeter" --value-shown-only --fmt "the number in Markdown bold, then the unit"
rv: **0.85** V
